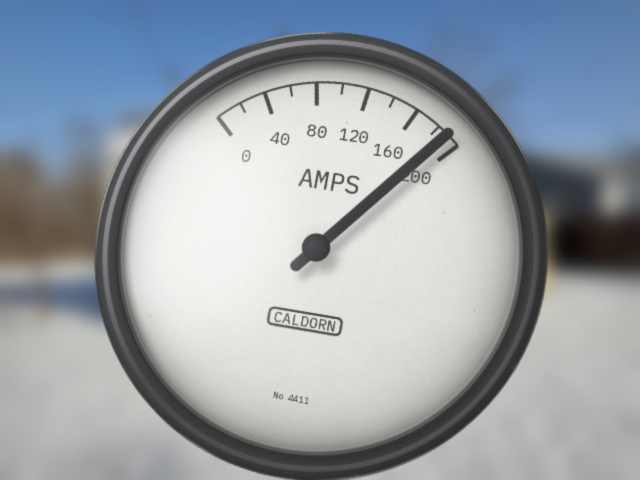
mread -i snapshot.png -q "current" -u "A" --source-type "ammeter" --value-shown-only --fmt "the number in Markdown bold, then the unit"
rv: **190** A
